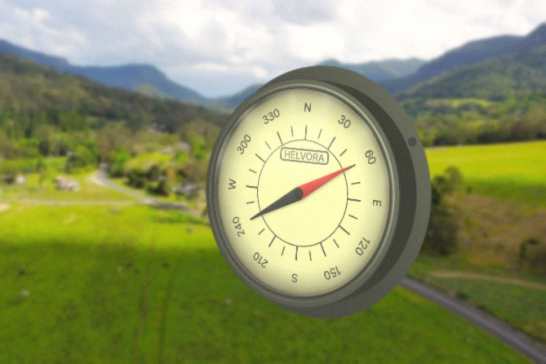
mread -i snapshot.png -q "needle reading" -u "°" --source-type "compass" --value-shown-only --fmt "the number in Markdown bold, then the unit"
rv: **60** °
